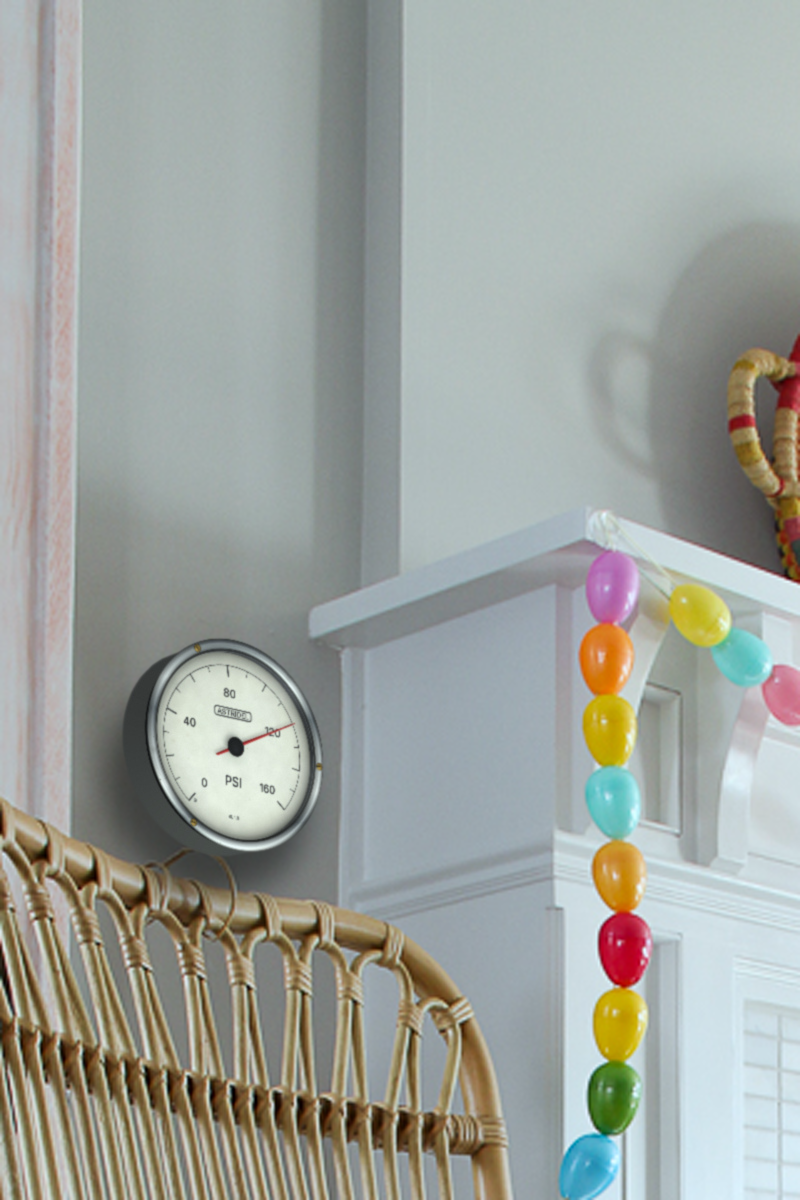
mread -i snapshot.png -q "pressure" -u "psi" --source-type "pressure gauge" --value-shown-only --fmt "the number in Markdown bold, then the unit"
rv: **120** psi
